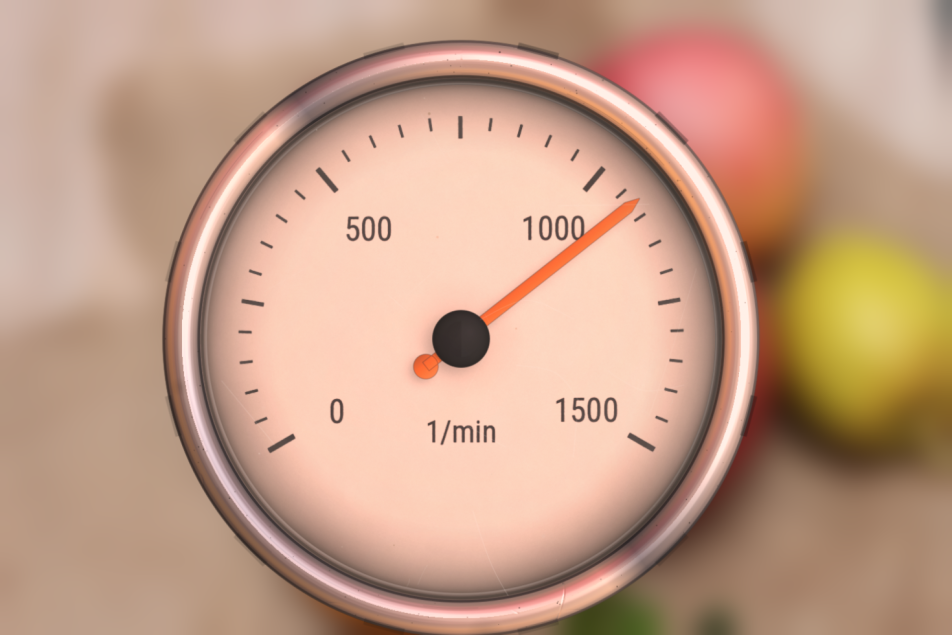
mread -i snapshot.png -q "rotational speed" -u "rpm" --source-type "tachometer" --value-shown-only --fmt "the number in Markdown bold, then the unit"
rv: **1075** rpm
